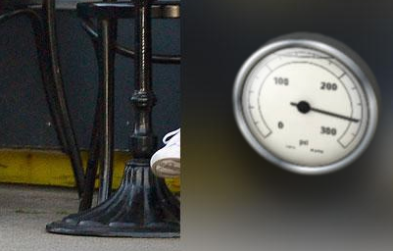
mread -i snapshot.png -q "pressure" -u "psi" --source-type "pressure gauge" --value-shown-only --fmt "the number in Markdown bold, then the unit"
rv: **260** psi
